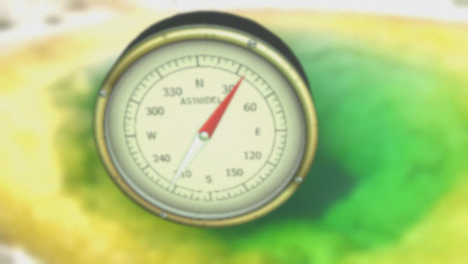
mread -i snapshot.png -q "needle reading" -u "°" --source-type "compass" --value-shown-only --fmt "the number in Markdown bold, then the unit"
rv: **35** °
